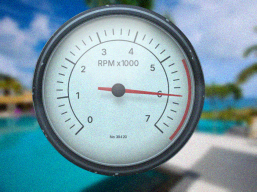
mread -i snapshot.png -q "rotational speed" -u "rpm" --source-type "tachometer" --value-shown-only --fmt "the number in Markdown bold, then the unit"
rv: **6000** rpm
